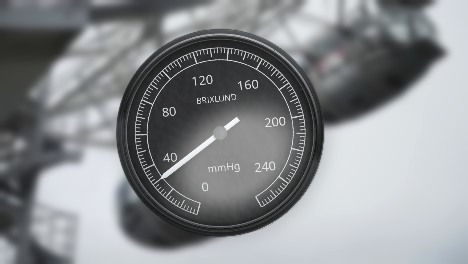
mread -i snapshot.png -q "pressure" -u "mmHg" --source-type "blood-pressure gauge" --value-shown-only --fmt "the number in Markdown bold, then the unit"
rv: **30** mmHg
